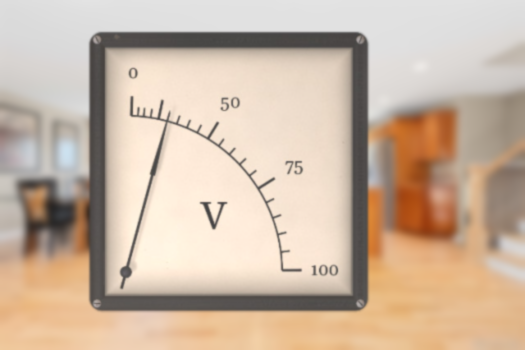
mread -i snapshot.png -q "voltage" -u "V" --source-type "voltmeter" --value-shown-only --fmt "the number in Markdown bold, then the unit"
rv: **30** V
